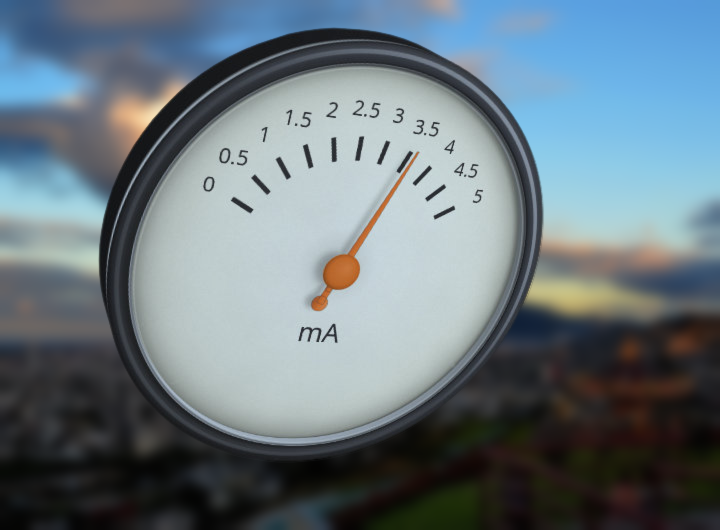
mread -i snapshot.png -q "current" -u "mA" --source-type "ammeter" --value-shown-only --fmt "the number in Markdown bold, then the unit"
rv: **3.5** mA
